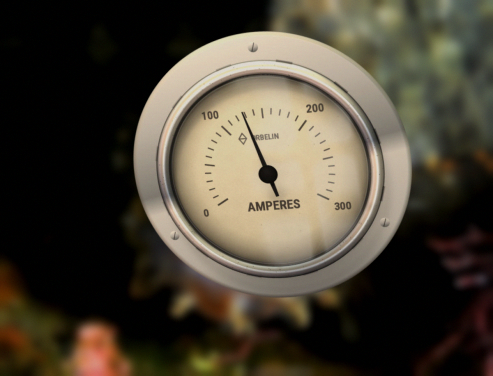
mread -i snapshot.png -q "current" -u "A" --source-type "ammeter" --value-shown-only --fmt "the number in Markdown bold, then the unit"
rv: **130** A
